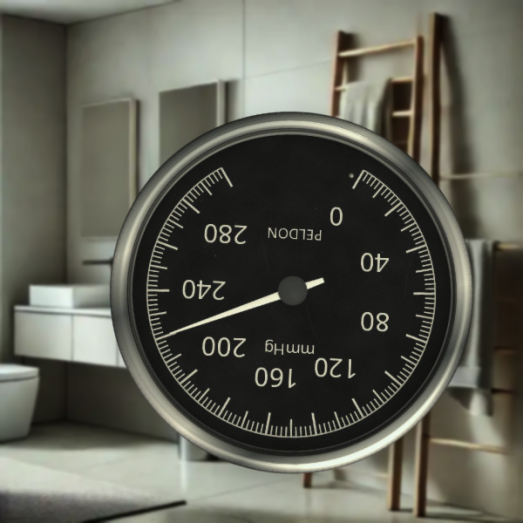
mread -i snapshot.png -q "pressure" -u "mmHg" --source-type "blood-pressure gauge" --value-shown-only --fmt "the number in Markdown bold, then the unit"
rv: **220** mmHg
